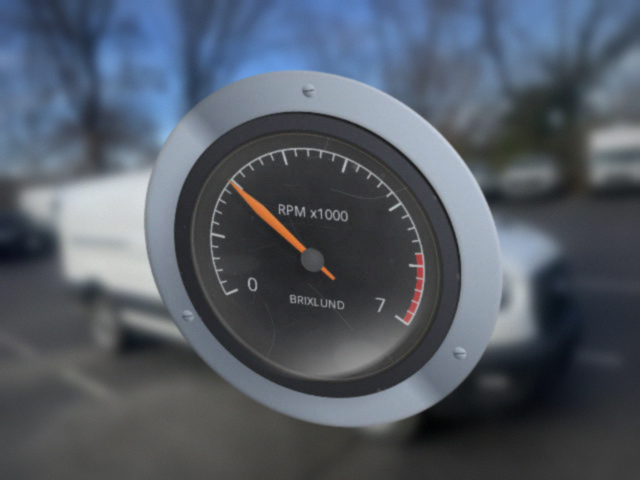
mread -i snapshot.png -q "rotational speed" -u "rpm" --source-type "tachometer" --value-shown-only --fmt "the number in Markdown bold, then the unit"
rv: **2000** rpm
